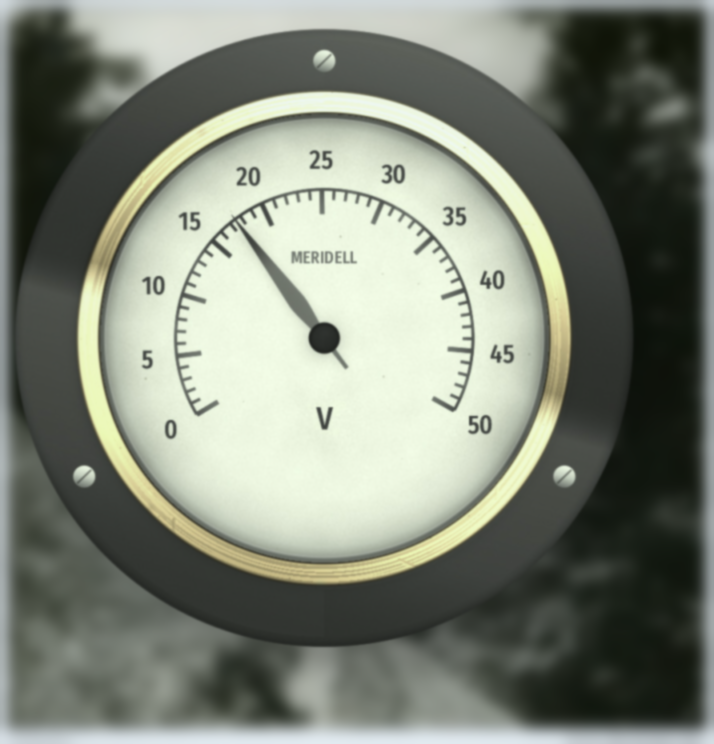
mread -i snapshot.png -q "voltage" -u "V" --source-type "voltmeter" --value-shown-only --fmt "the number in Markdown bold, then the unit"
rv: **17.5** V
